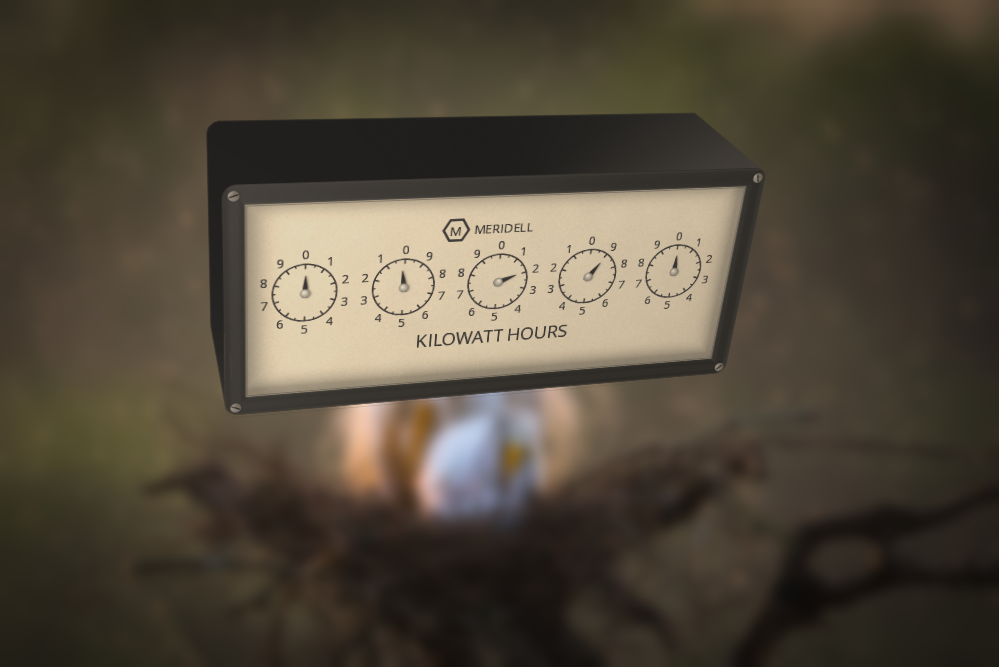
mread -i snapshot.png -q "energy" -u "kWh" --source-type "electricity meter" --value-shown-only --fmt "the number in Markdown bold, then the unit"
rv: **190** kWh
